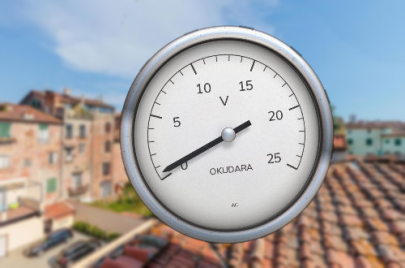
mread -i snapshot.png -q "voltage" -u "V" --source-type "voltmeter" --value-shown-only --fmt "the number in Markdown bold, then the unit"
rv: **0.5** V
